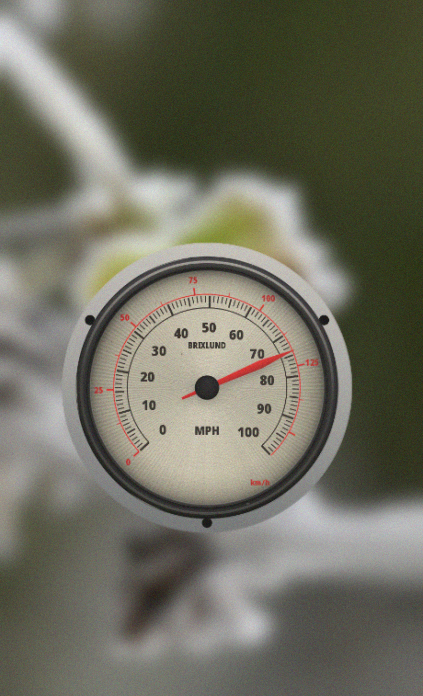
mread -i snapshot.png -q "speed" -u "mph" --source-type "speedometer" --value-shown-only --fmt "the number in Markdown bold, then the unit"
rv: **74** mph
